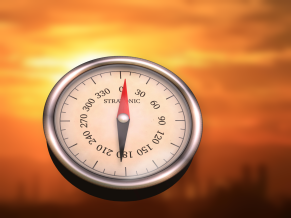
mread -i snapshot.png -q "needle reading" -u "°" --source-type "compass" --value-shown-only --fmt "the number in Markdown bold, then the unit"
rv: **5** °
